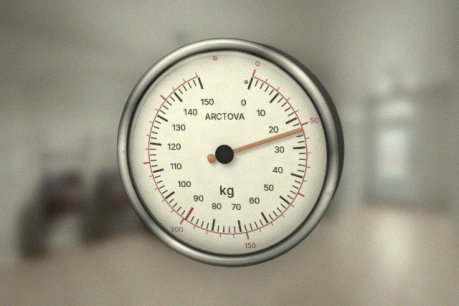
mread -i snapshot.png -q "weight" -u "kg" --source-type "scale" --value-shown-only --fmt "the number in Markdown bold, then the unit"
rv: **24** kg
